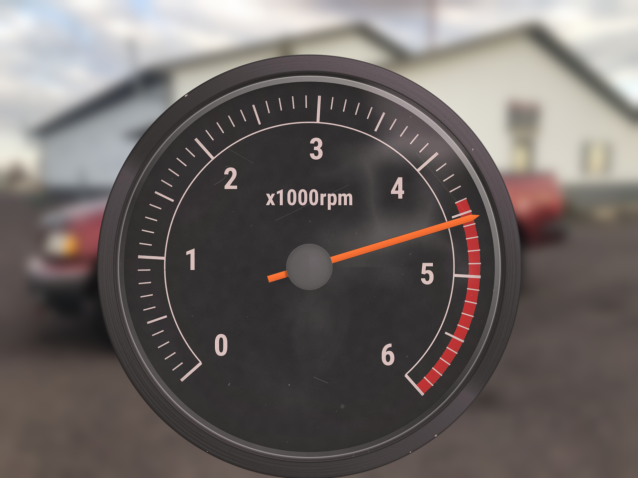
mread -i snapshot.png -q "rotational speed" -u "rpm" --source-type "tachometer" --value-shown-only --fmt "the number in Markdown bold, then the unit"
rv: **4550** rpm
